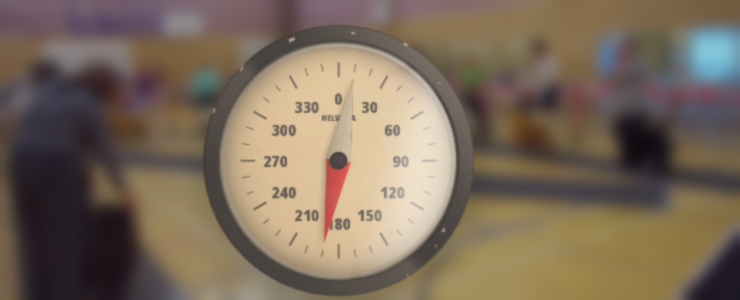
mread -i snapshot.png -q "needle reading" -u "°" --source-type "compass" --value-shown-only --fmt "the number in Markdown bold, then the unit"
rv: **190** °
